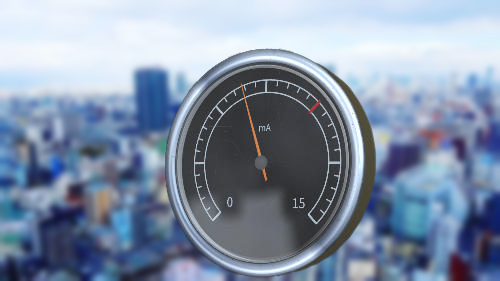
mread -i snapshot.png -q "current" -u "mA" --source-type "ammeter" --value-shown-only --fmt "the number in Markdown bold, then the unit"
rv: **6.5** mA
